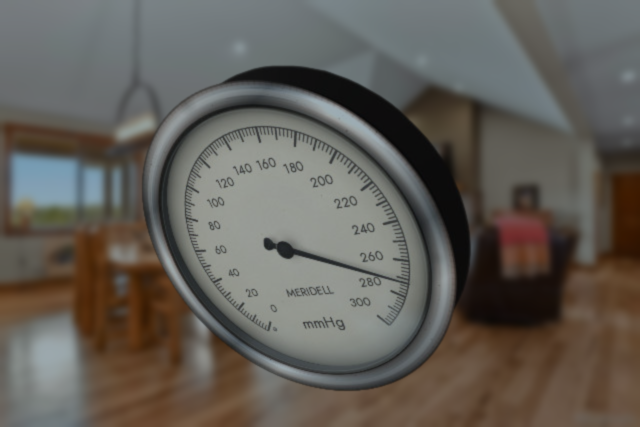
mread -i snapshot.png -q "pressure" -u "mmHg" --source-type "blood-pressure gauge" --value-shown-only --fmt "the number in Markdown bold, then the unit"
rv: **270** mmHg
